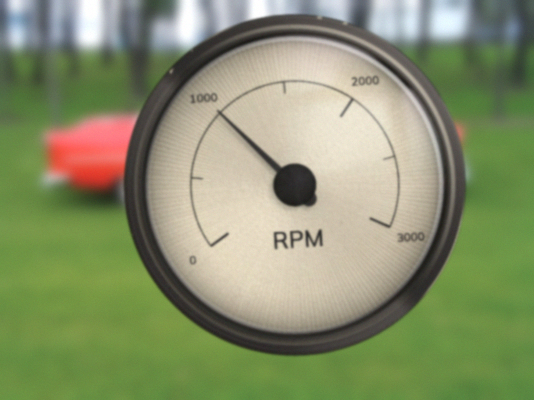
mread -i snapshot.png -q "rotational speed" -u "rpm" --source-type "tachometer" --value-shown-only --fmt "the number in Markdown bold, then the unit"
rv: **1000** rpm
